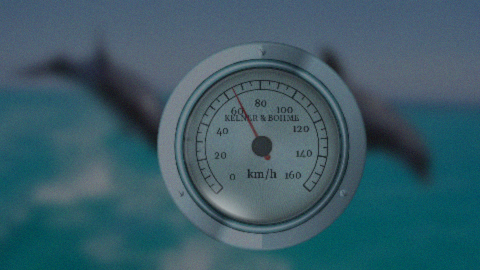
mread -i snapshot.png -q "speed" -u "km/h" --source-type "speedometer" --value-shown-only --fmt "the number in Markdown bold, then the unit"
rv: **65** km/h
